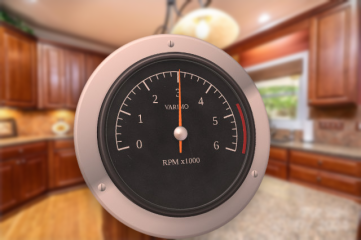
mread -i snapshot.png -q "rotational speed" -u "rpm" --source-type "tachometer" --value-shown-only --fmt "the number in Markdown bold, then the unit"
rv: **3000** rpm
